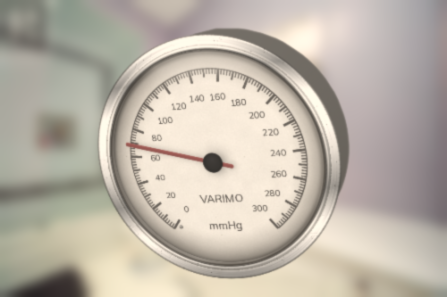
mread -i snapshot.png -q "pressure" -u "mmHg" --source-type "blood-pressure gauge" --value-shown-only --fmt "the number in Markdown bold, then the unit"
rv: **70** mmHg
